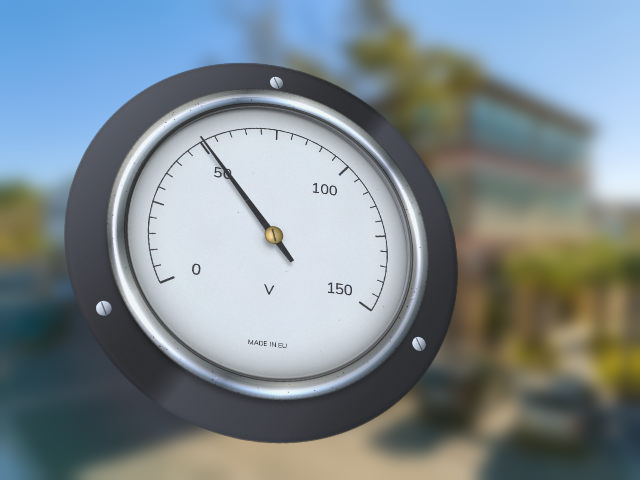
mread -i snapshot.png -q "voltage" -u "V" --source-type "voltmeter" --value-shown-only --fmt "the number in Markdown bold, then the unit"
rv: **50** V
